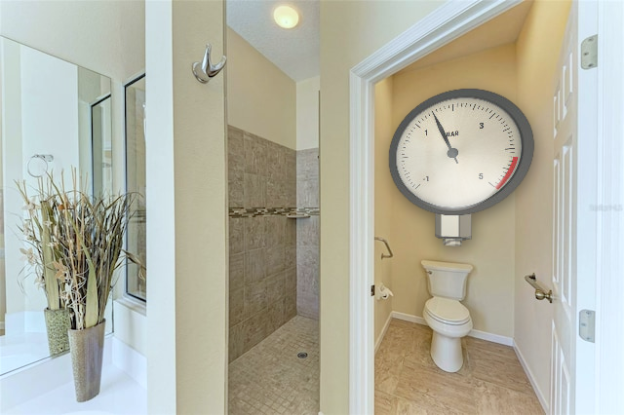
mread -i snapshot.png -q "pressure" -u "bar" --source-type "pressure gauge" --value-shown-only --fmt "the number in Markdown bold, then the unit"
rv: **1.5** bar
